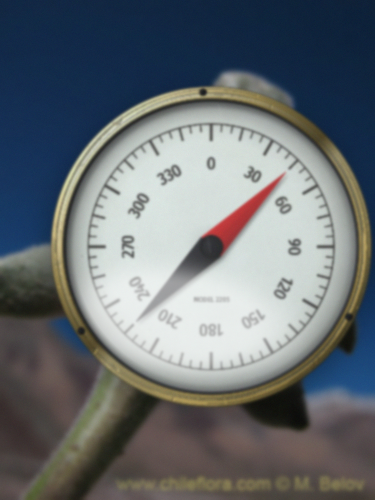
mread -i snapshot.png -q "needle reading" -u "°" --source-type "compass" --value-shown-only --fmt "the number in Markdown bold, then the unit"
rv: **45** °
